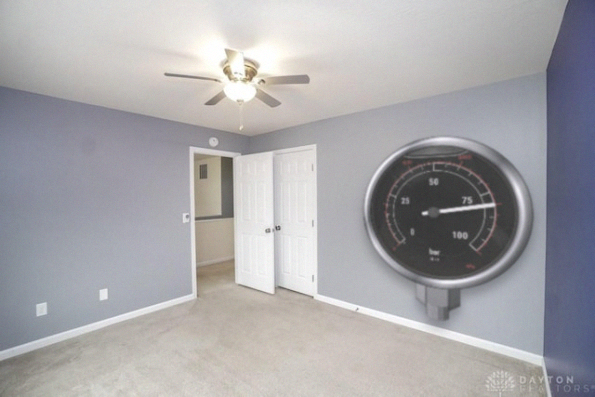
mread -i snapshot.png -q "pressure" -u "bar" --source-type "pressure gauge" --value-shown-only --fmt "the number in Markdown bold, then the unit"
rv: **80** bar
